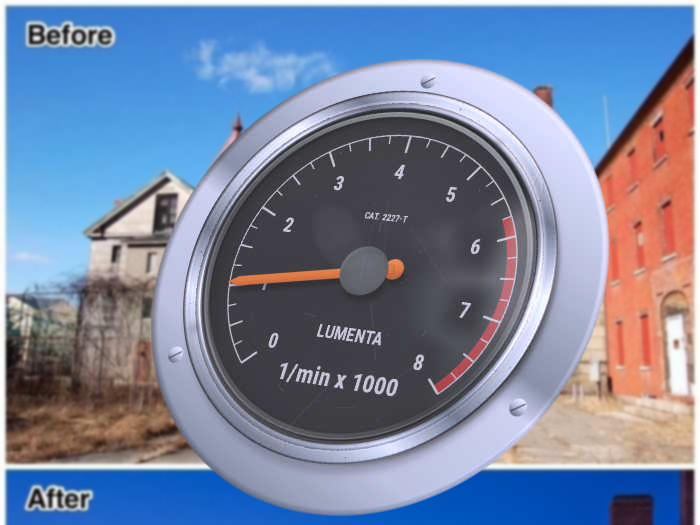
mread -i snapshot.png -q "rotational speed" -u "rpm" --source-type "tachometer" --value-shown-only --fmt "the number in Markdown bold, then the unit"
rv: **1000** rpm
